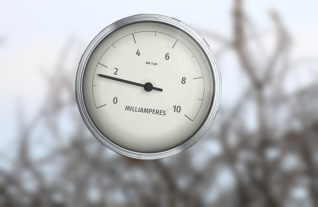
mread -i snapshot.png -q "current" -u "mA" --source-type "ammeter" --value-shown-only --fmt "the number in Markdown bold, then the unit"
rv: **1.5** mA
